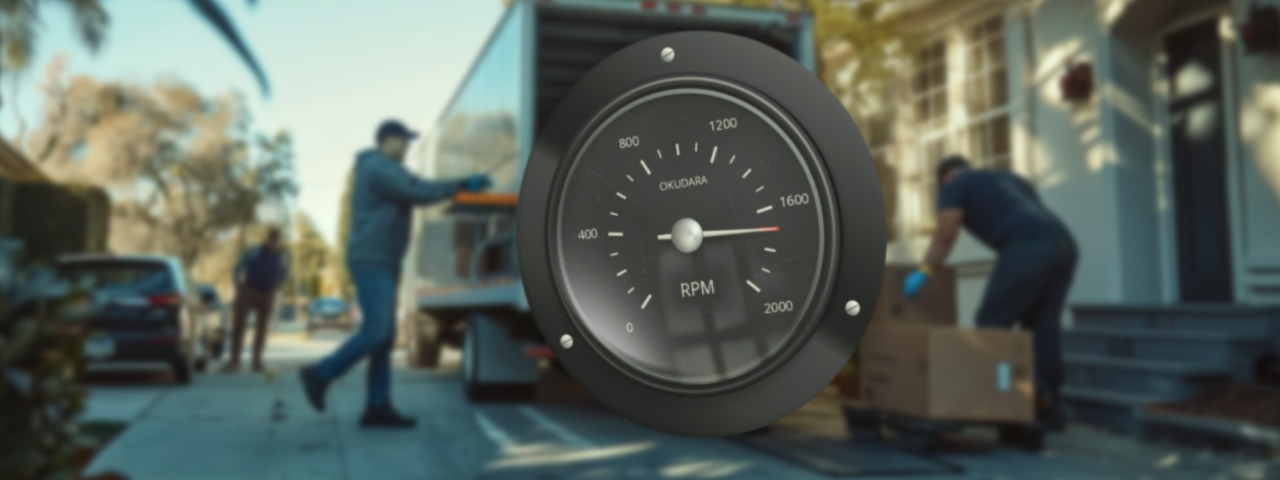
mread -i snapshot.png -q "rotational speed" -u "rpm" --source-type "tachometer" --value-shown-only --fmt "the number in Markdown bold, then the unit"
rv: **1700** rpm
